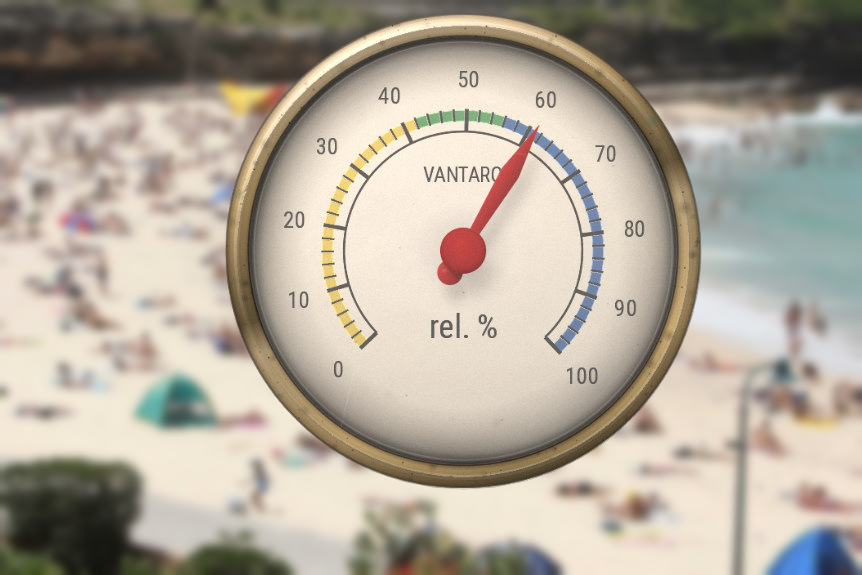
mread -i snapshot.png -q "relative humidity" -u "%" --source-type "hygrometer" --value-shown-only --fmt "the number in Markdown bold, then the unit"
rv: **61** %
